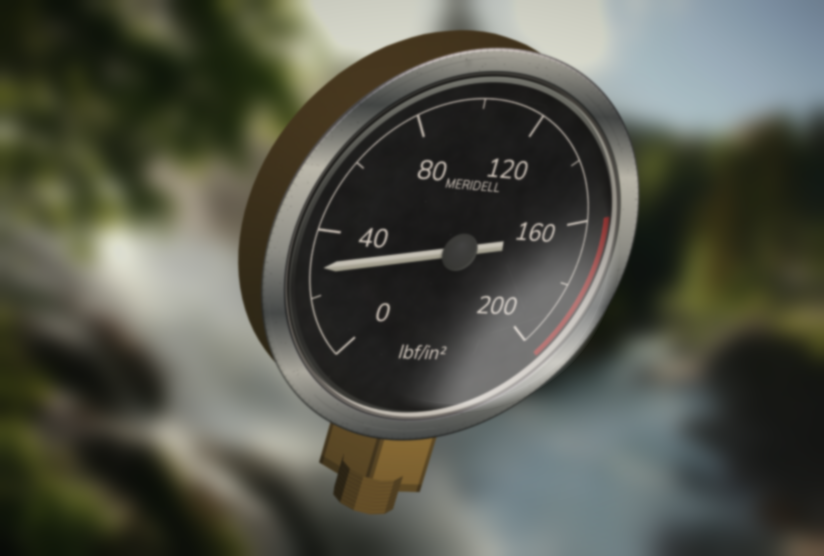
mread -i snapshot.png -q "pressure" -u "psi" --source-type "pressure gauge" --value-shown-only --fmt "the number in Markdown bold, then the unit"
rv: **30** psi
